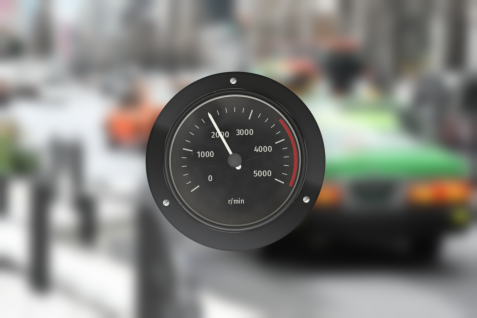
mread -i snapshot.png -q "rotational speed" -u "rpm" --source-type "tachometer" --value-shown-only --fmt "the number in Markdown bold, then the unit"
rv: **2000** rpm
